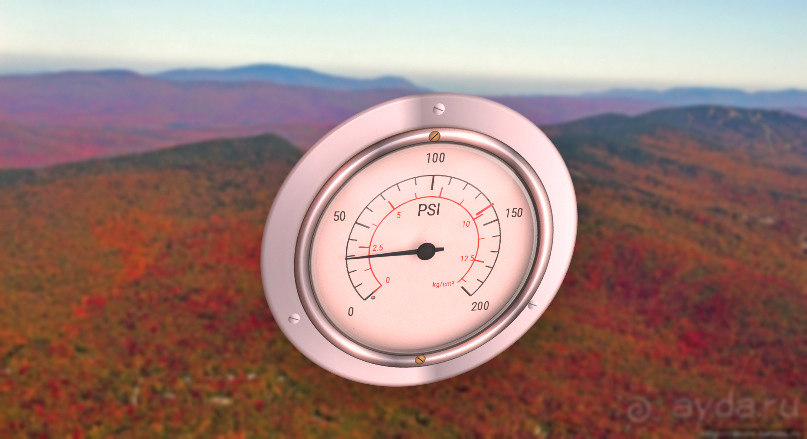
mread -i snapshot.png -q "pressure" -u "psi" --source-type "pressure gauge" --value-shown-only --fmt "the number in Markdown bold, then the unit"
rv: **30** psi
